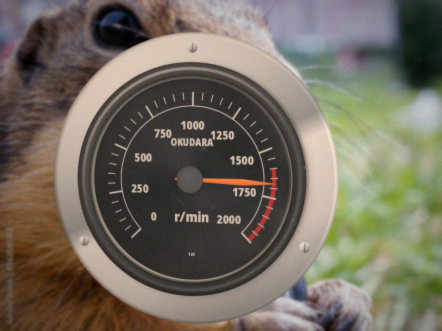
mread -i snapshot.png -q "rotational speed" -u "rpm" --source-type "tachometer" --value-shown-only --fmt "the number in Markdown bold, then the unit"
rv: **1675** rpm
